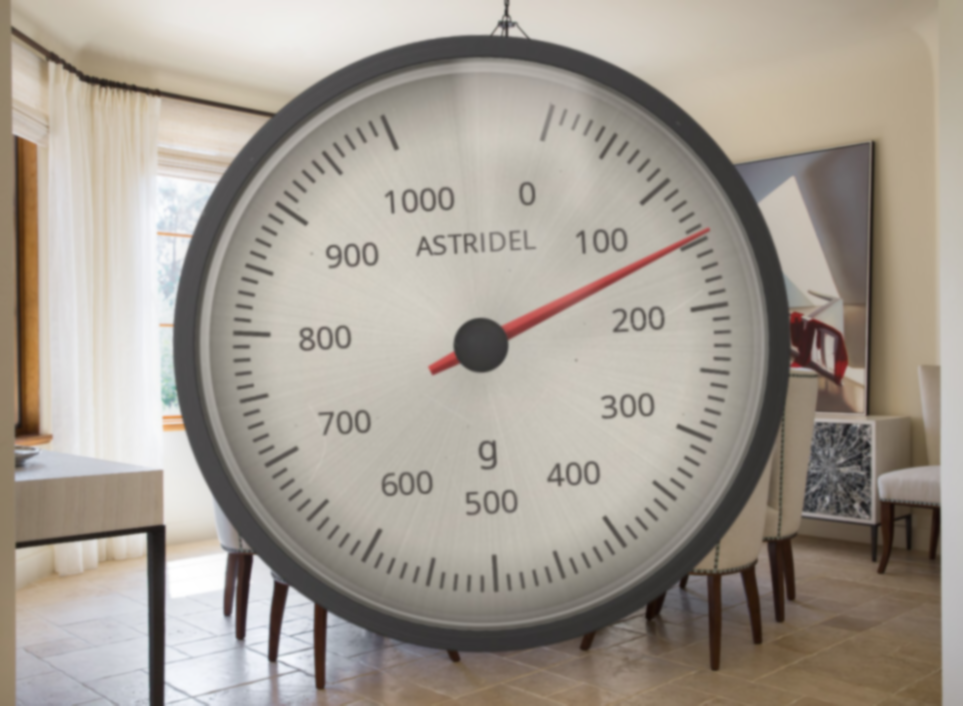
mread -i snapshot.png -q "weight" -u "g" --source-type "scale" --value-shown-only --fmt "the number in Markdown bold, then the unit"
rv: **145** g
